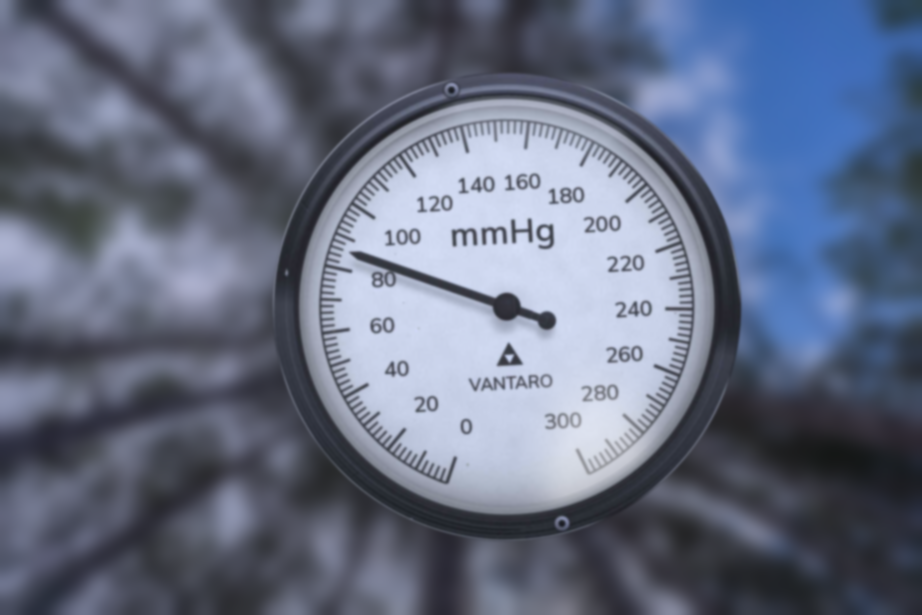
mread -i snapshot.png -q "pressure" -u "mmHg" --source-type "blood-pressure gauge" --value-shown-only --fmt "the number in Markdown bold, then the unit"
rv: **86** mmHg
